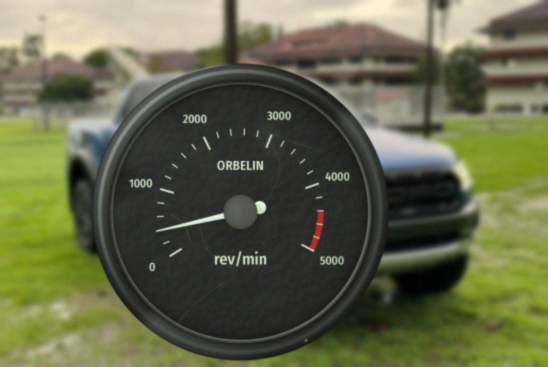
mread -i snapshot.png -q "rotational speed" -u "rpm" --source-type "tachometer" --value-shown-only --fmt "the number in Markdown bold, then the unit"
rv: **400** rpm
